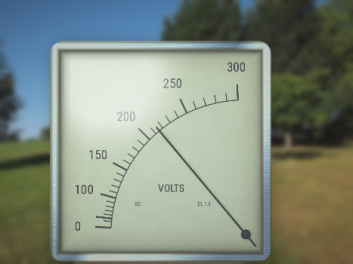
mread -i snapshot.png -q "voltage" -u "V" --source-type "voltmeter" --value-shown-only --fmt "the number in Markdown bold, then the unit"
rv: **215** V
